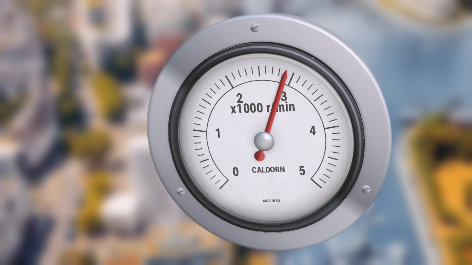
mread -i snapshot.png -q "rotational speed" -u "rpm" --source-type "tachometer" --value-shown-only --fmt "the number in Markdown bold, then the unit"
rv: **2900** rpm
